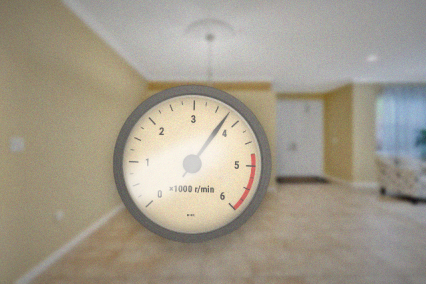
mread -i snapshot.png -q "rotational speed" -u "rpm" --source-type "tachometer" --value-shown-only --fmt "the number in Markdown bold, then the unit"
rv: **3750** rpm
